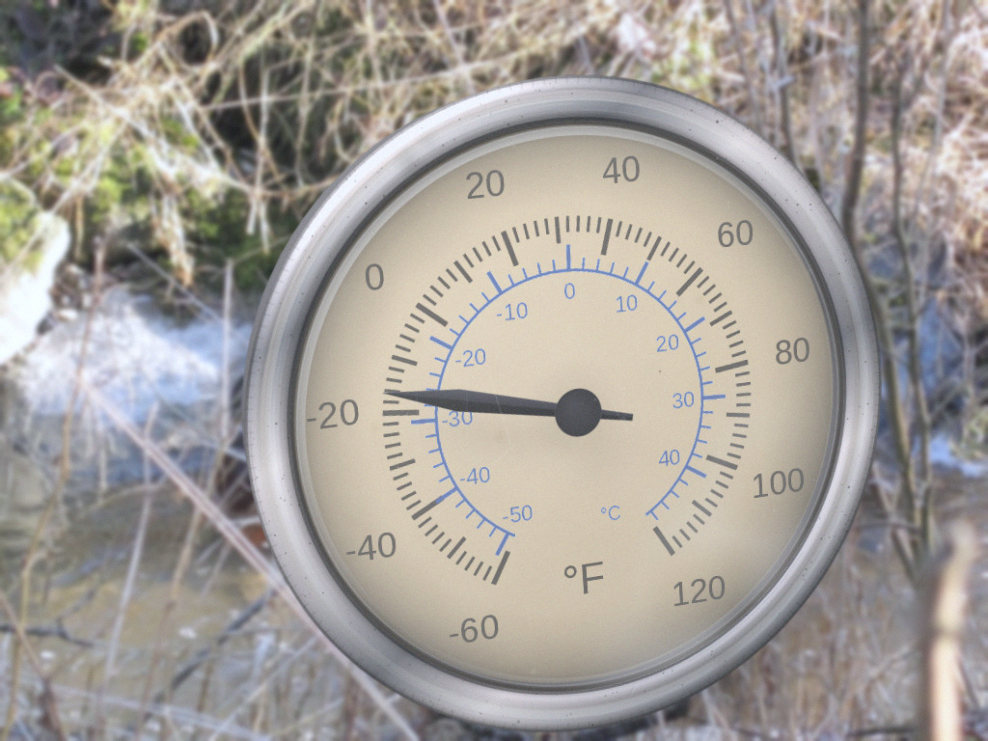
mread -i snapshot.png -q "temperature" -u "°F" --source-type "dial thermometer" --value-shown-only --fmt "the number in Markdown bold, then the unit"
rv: **-16** °F
